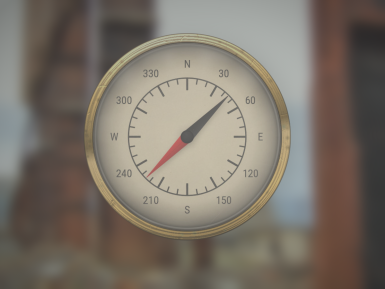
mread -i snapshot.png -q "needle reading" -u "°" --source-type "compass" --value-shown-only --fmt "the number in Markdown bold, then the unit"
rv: **225** °
